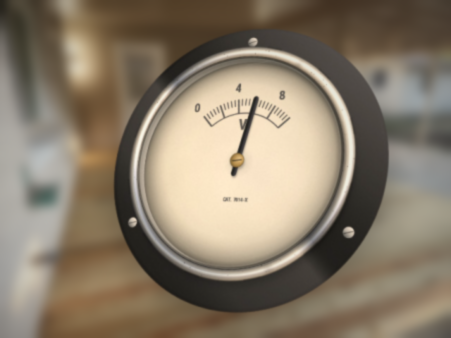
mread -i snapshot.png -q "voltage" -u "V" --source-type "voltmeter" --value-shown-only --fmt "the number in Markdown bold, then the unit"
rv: **6** V
